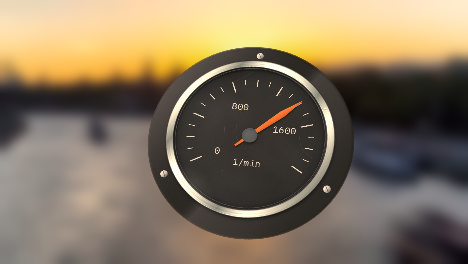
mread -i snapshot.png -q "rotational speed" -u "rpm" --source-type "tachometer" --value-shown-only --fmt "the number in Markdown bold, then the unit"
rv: **1400** rpm
